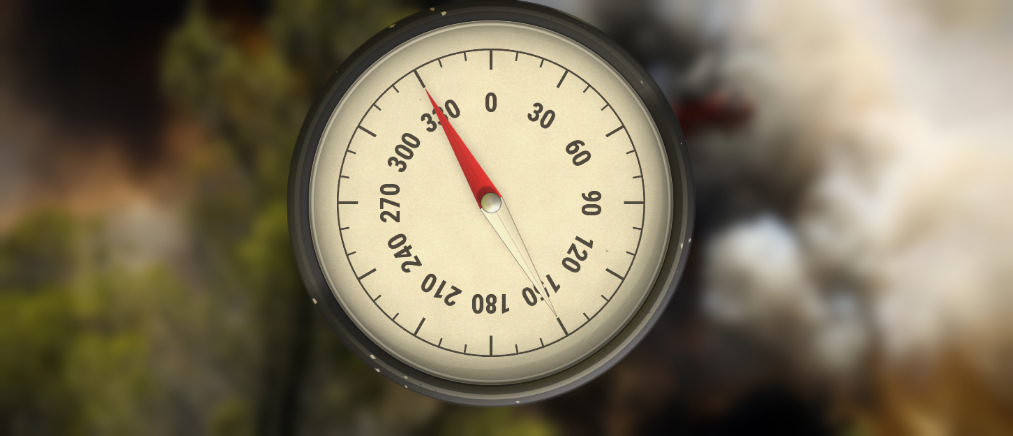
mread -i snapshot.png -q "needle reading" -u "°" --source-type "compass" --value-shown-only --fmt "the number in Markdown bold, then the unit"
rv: **330** °
